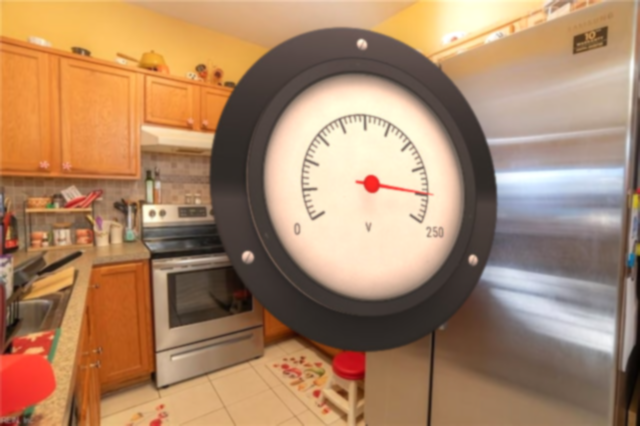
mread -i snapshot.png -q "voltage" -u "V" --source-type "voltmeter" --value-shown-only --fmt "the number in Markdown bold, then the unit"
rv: **225** V
